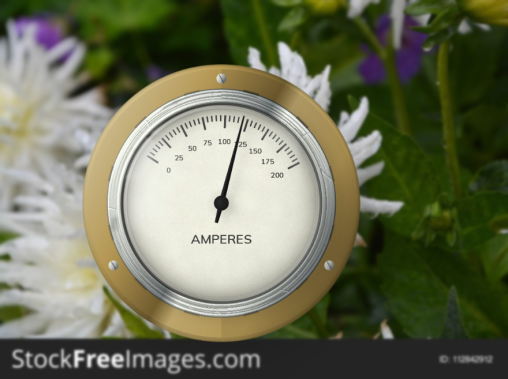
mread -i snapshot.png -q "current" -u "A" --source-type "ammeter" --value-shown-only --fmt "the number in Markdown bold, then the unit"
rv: **120** A
